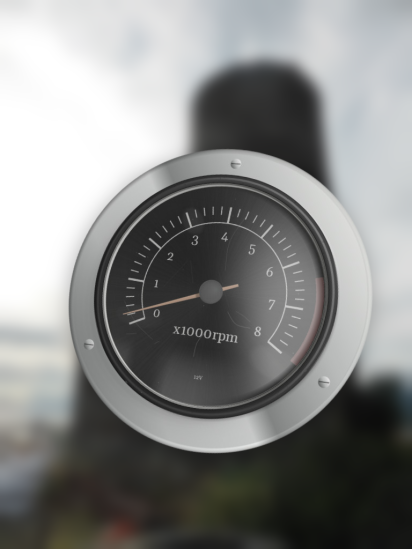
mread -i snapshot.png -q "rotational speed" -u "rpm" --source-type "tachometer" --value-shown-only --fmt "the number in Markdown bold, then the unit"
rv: **200** rpm
